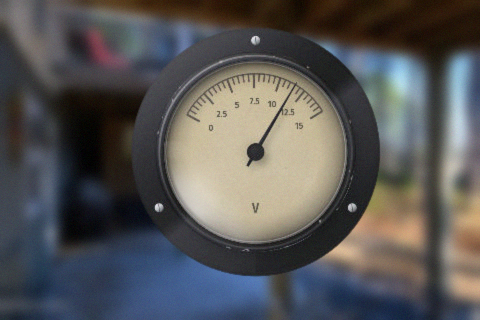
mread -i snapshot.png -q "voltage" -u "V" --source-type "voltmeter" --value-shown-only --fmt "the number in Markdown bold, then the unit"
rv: **11.5** V
